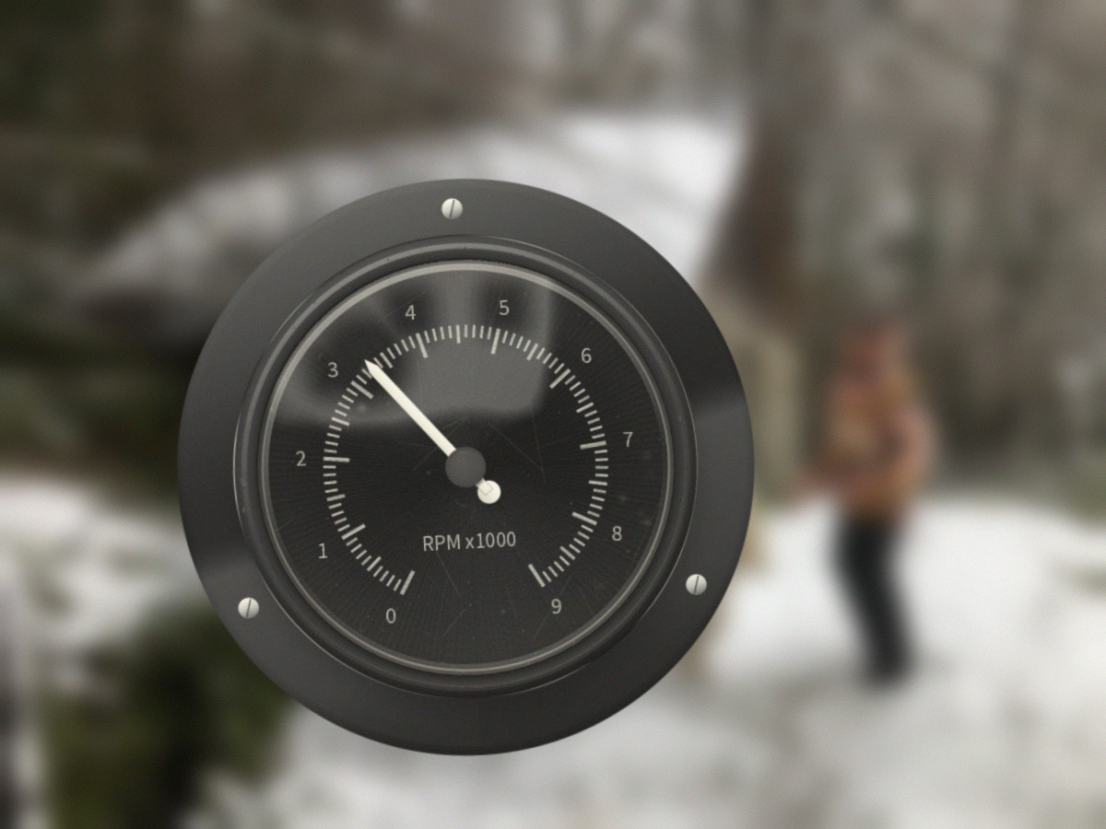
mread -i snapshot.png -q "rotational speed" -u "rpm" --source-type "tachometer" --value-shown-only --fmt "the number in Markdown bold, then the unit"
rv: **3300** rpm
